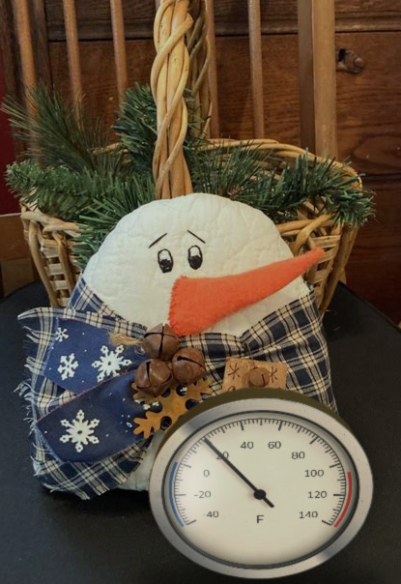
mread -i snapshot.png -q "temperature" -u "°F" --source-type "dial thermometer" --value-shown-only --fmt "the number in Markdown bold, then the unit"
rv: **20** °F
